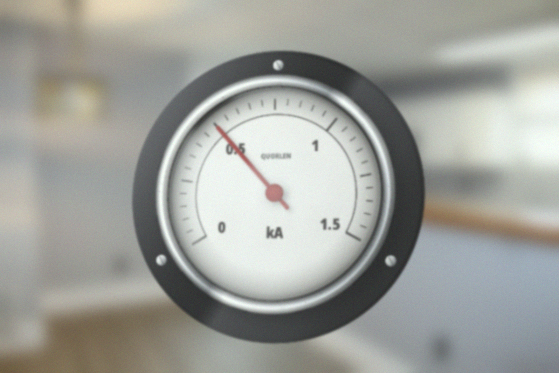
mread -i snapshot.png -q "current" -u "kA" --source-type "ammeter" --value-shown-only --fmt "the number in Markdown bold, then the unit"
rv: **0.5** kA
